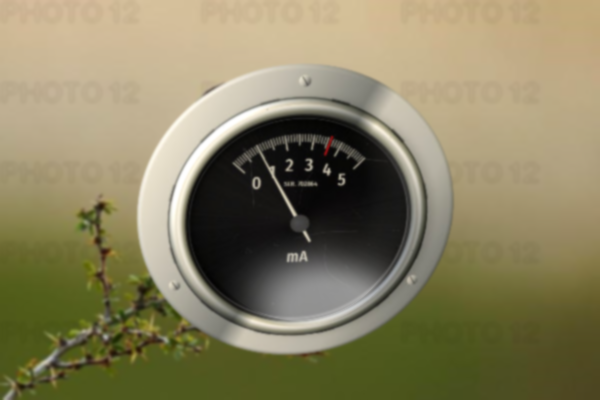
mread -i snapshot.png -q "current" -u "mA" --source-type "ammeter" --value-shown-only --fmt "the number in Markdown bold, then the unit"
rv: **1** mA
